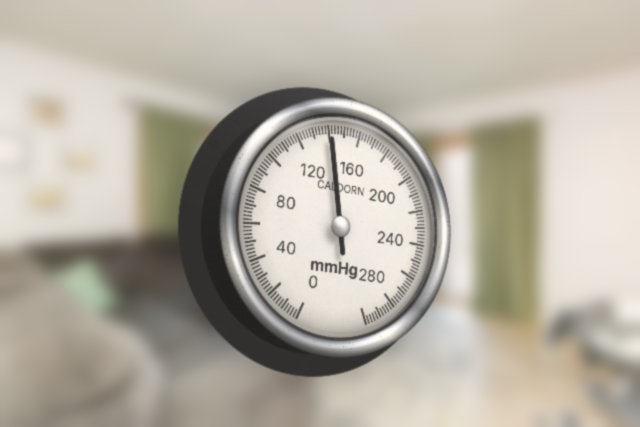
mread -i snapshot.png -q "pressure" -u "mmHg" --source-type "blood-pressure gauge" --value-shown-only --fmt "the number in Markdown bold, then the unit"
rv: **140** mmHg
